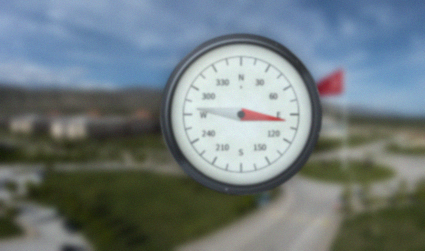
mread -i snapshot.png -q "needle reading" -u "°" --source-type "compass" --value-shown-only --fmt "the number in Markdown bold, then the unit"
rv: **97.5** °
